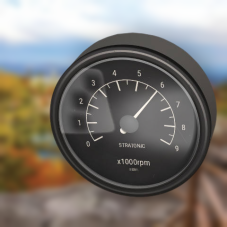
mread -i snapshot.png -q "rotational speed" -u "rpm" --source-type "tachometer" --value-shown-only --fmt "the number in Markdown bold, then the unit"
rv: **6000** rpm
